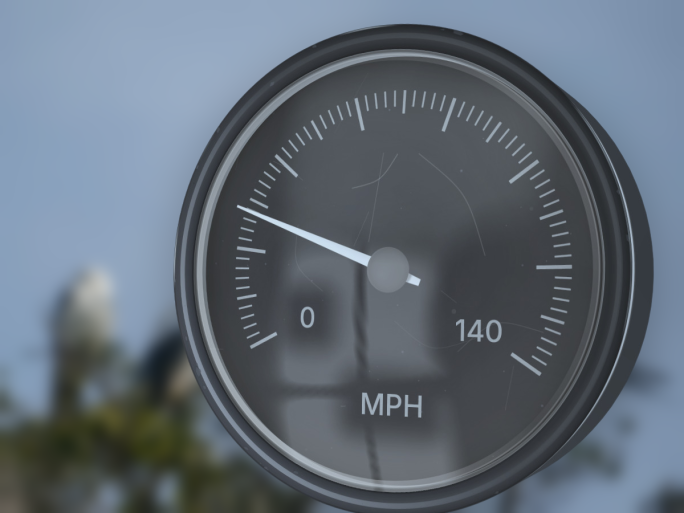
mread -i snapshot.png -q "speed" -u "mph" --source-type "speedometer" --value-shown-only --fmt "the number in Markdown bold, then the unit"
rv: **28** mph
